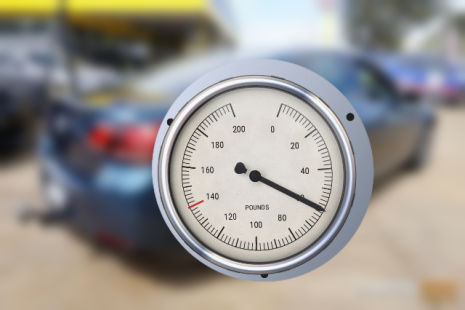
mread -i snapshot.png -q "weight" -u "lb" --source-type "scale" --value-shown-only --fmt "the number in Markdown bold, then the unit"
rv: **60** lb
